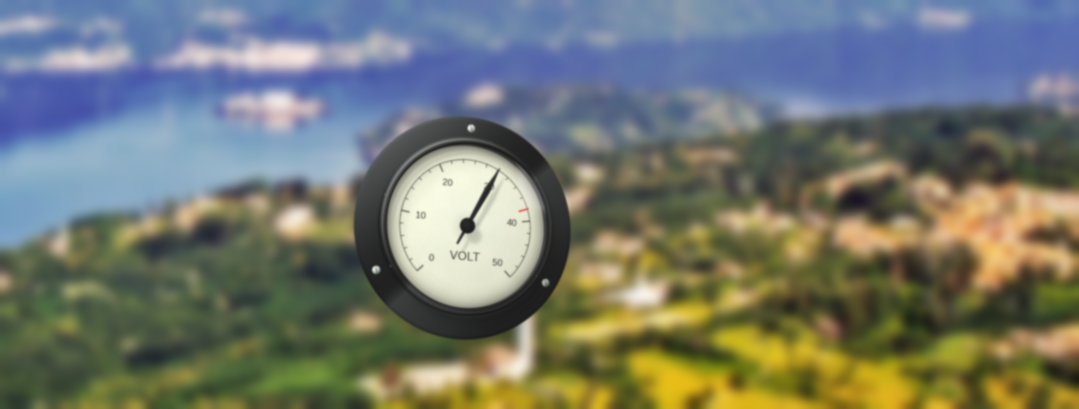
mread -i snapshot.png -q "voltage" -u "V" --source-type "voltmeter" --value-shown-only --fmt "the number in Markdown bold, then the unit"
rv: **30** V
